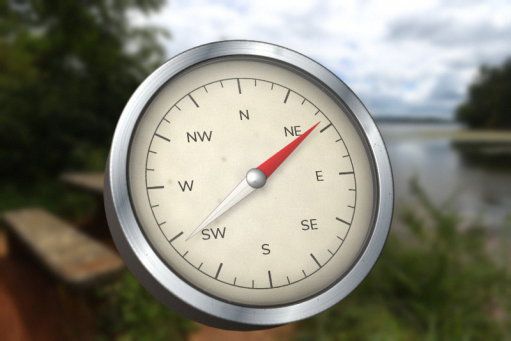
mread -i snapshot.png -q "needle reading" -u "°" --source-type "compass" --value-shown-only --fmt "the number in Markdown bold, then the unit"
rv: **55** °
